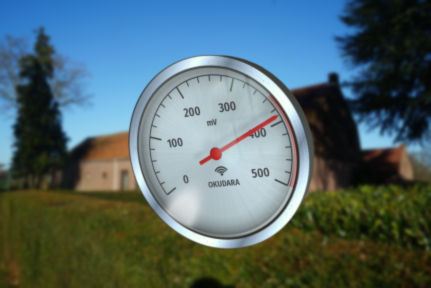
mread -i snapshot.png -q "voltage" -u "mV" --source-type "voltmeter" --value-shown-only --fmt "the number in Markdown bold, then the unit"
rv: **390** mV
